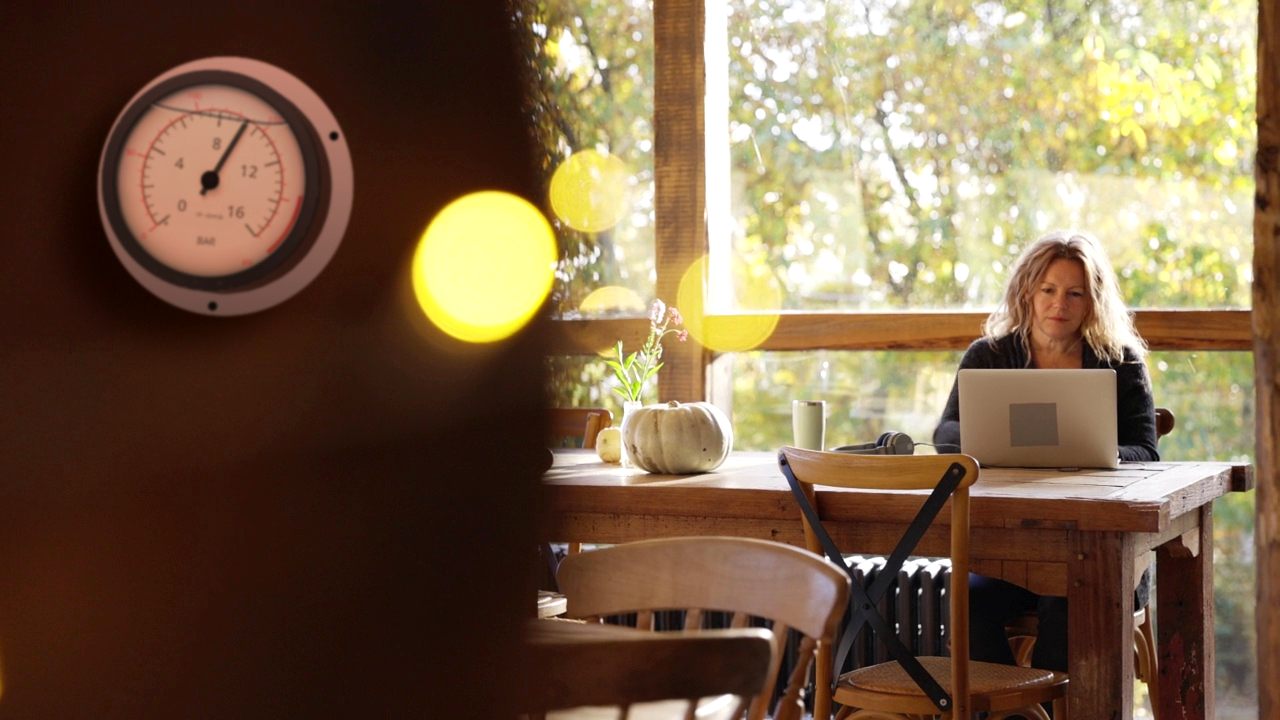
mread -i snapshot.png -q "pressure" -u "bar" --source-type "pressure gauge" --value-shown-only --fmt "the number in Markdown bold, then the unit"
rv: **9.5** bar
